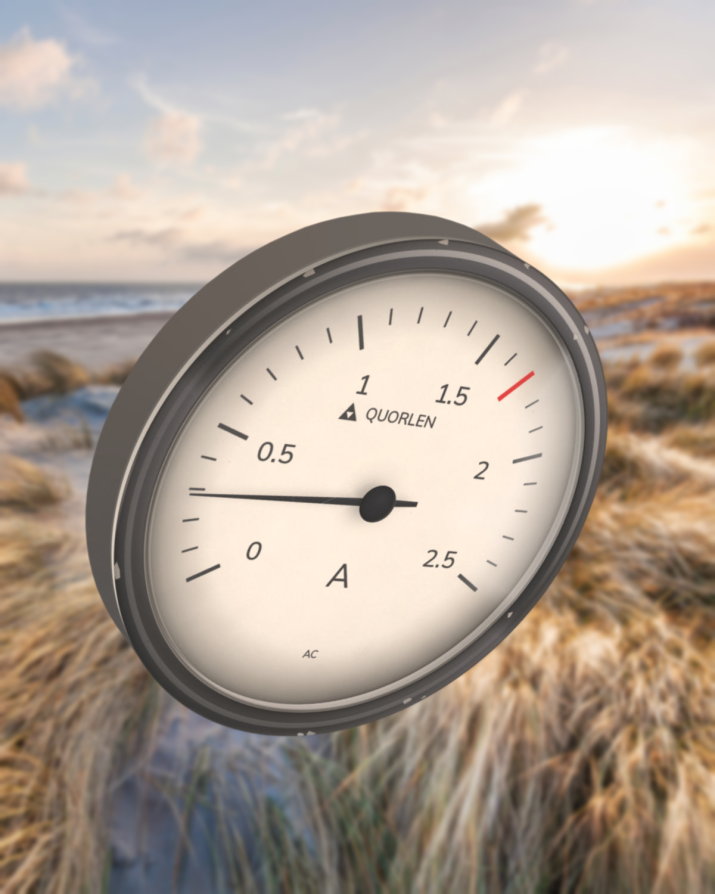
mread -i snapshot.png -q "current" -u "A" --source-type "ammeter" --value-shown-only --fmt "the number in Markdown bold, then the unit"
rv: **0.3** A
